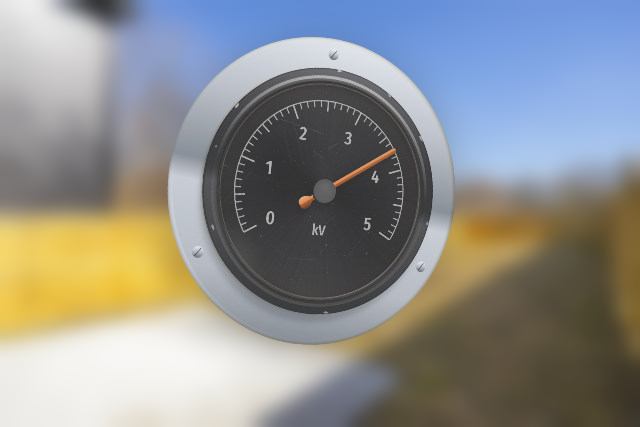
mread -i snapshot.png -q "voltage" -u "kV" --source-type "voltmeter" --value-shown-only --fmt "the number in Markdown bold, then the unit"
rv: **3.7** kV
